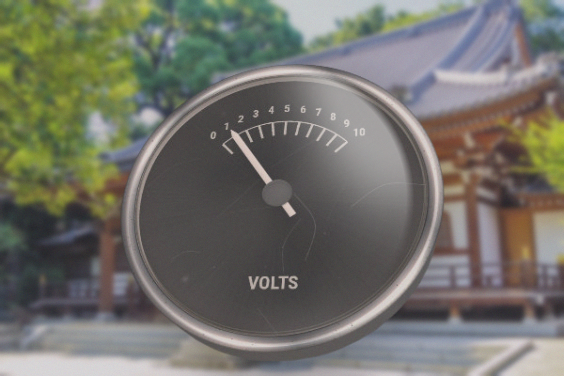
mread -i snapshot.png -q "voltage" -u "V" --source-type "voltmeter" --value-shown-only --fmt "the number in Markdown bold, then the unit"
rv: **1** V
